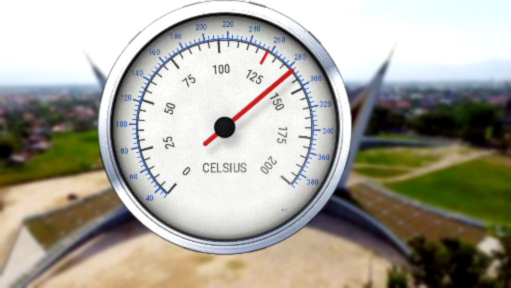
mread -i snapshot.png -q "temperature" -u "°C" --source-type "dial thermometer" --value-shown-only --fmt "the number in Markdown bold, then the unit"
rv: **140** °C
